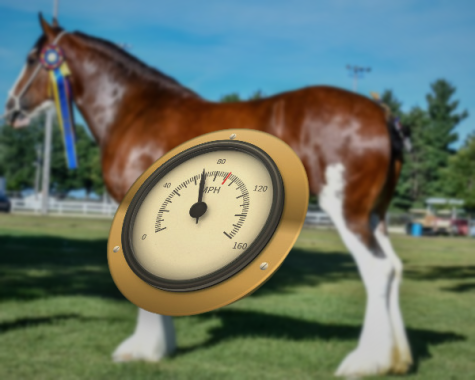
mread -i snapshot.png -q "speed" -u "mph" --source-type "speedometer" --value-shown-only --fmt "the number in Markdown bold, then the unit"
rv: **70** mph
